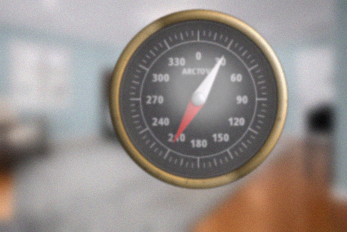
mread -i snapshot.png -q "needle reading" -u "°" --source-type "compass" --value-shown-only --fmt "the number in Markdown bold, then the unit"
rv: **210** °
